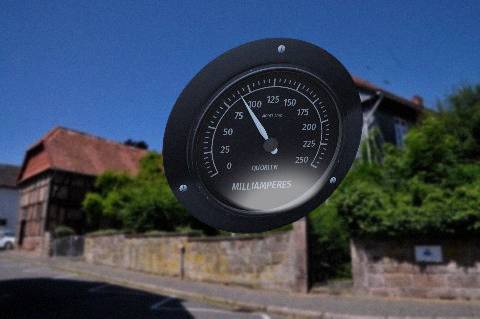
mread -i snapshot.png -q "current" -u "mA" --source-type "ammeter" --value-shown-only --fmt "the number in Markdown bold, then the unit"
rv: **90** mA
